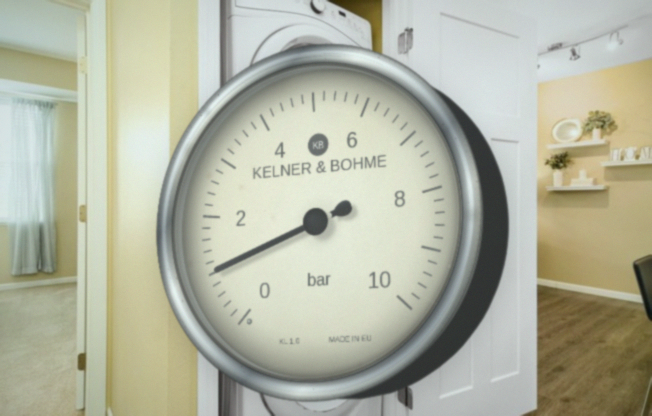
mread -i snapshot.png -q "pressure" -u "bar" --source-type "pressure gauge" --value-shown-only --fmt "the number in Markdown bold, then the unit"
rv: **1** bar
